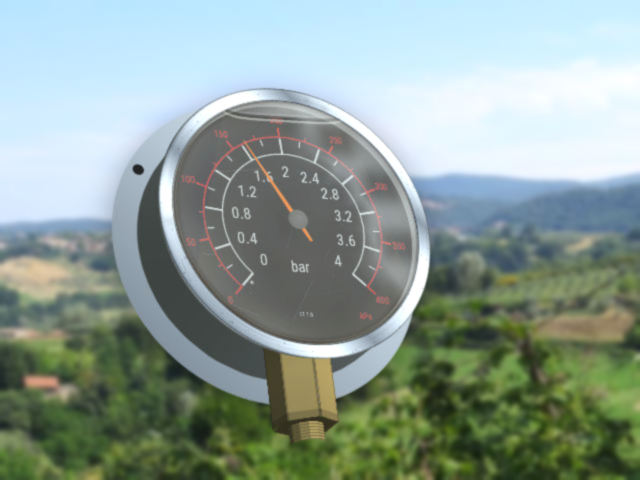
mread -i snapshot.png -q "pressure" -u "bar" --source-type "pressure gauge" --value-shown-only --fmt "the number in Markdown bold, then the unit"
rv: **1.6** bar
